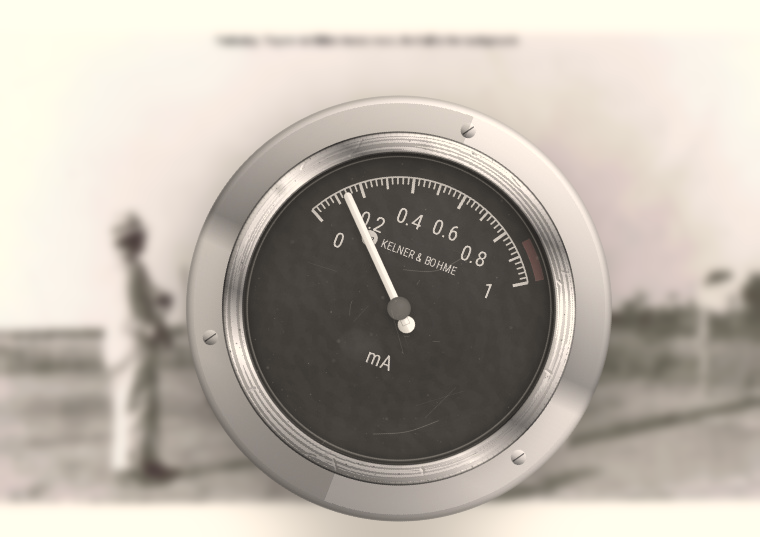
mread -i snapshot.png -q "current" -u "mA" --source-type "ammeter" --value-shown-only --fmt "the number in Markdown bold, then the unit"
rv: **0.14** mA
